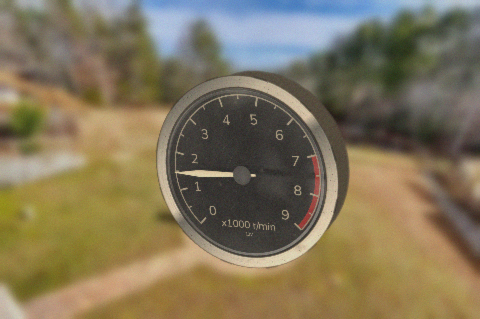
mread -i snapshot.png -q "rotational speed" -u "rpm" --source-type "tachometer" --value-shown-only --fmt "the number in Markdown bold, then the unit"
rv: **1500** rpm
